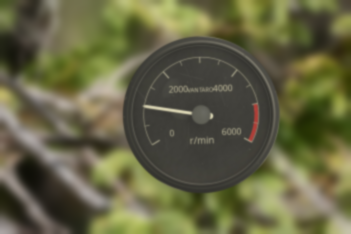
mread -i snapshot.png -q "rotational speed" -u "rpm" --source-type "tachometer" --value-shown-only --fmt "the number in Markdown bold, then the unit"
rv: **1000** rpm
